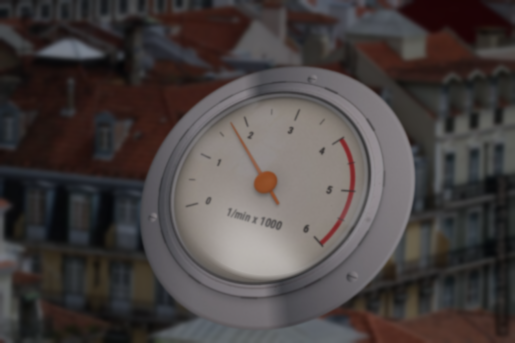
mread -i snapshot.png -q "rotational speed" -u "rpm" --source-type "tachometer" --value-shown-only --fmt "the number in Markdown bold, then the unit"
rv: **1750** rpm
